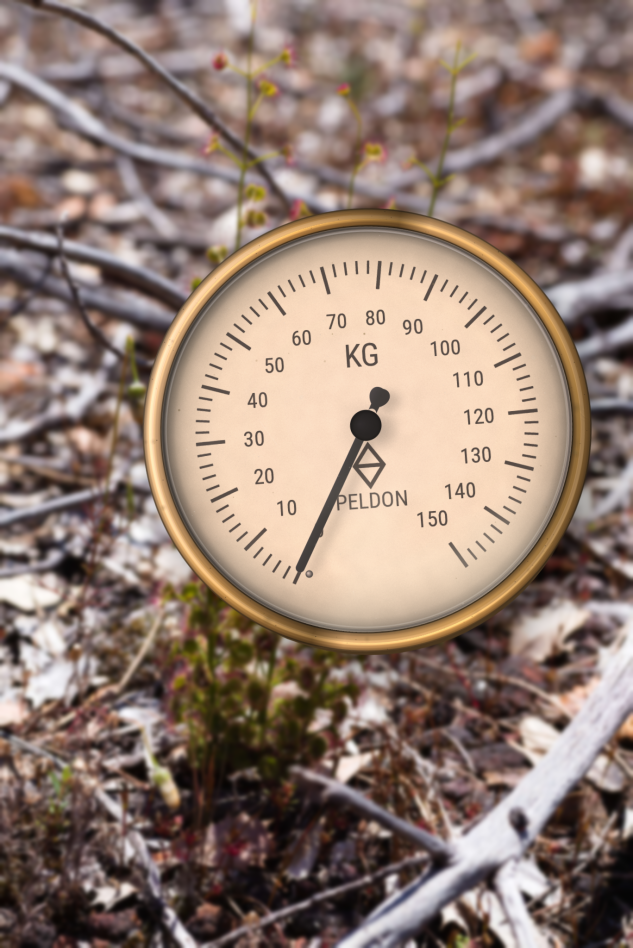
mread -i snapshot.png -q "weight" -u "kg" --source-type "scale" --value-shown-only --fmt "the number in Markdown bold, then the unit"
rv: **0** kg
